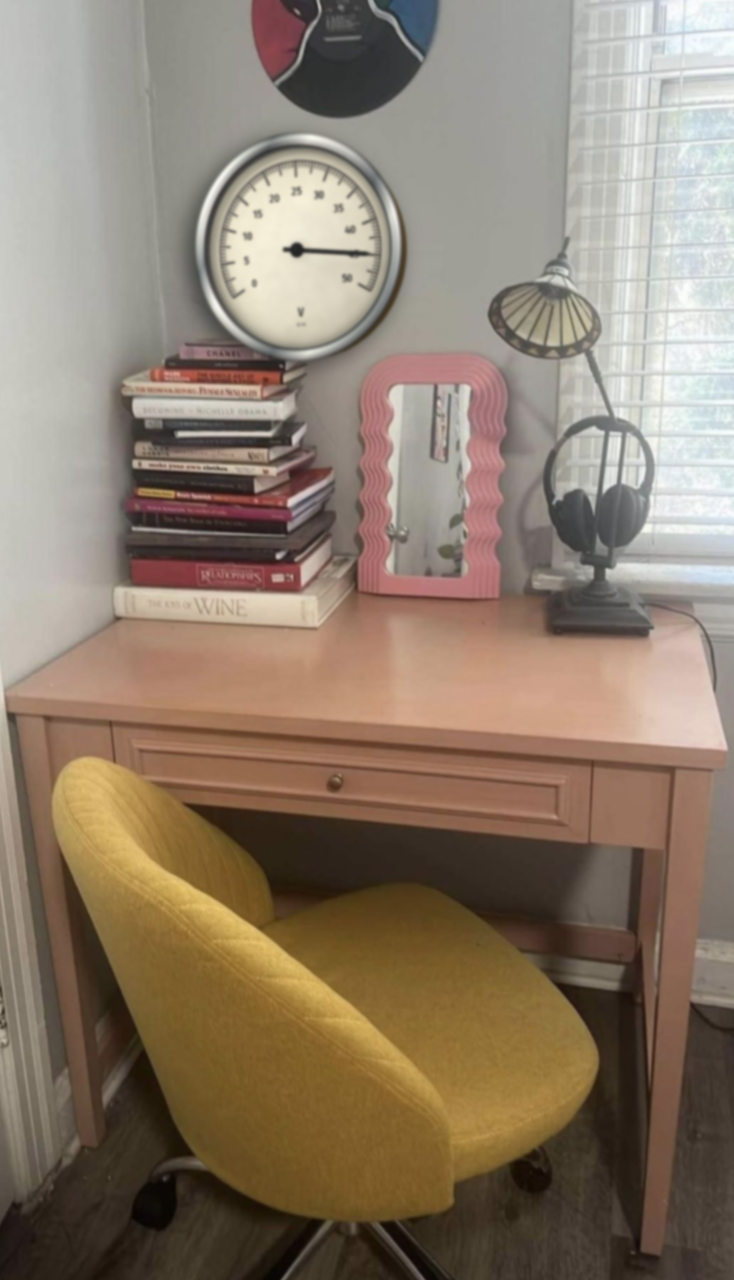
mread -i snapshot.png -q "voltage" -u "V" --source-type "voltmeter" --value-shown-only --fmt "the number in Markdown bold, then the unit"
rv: **45** V
